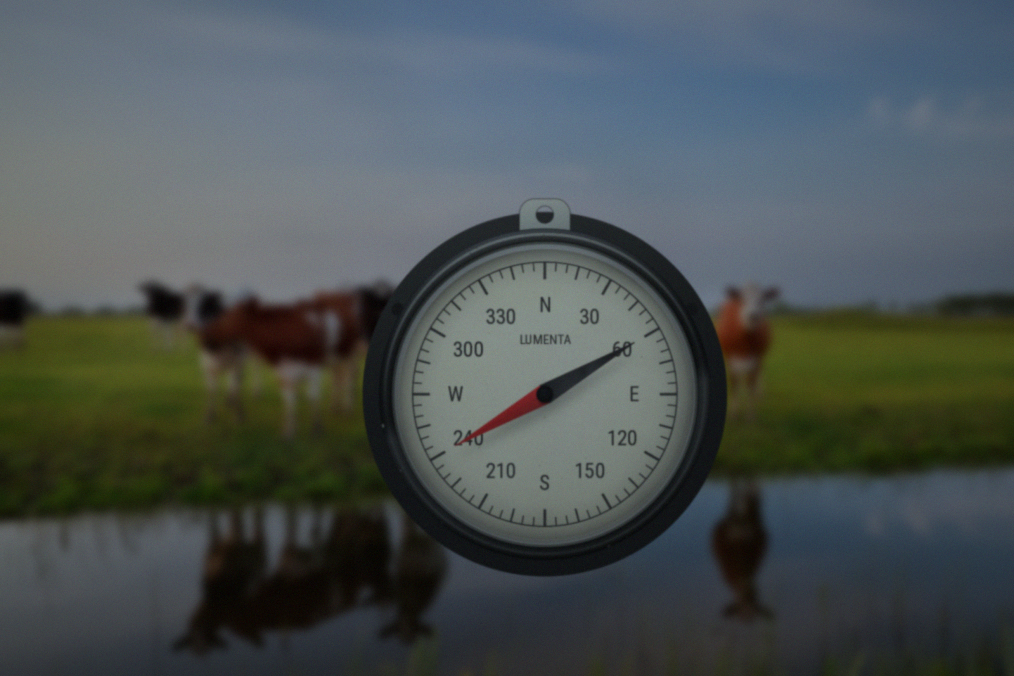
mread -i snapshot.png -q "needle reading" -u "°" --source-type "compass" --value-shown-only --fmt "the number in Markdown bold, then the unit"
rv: **240** °
